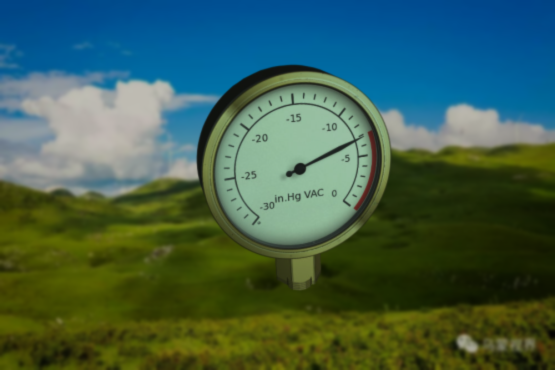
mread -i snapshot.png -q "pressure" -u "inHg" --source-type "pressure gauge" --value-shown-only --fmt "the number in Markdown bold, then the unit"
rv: **-7** inHg
